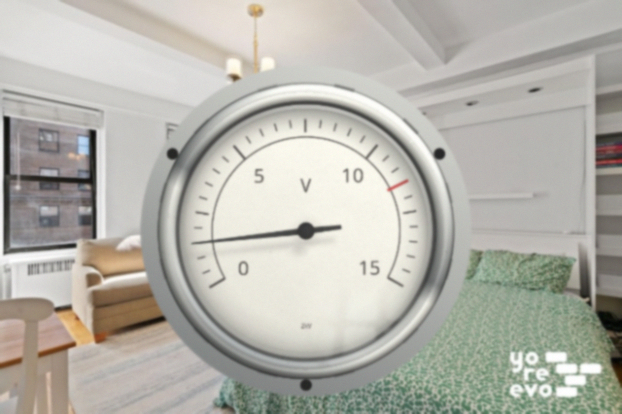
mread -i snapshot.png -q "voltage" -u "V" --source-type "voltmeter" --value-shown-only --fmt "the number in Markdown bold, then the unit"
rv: **1.5** V
